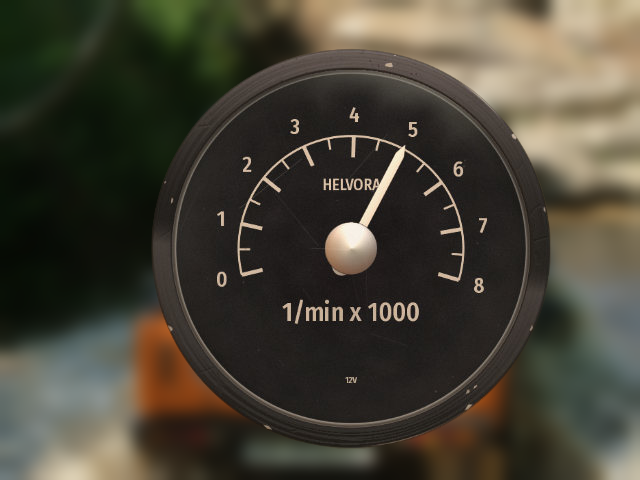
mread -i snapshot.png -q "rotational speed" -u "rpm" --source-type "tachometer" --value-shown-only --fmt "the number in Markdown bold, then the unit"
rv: **5000** rpm
